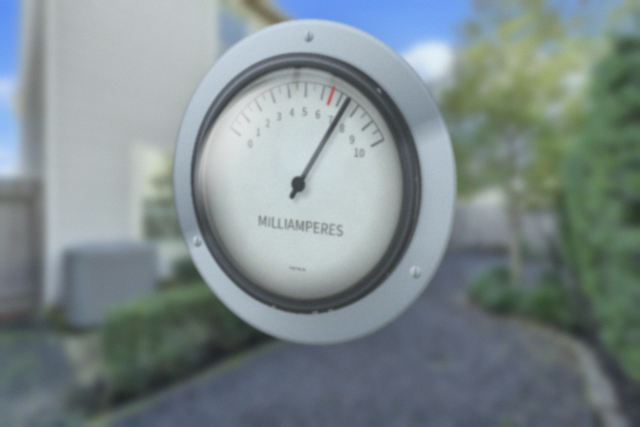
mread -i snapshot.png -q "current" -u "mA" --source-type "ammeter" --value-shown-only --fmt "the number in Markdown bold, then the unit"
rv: **7.5** mA
